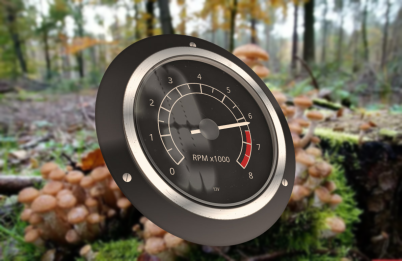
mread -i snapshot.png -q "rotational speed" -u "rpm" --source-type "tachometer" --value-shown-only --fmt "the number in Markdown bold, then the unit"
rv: **6250** rpm
